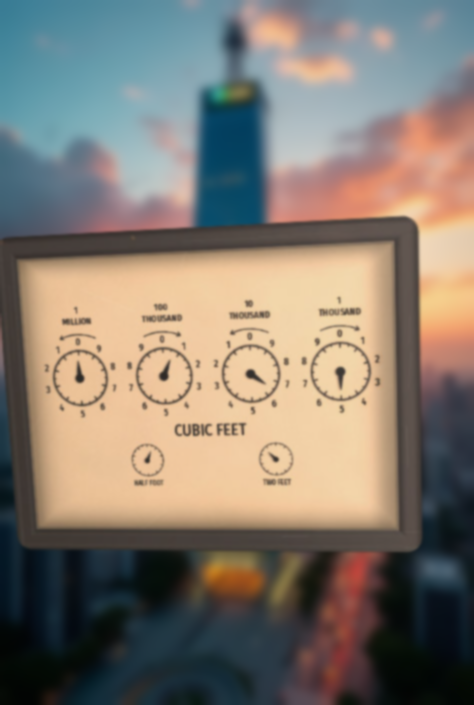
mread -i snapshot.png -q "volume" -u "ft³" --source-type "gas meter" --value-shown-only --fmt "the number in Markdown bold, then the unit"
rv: **6500** ft³
